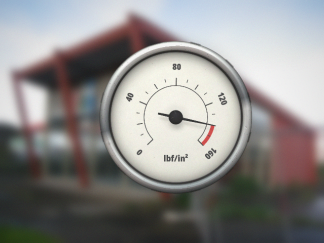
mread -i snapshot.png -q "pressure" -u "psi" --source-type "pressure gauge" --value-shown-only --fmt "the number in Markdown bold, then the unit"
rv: **140** psi
